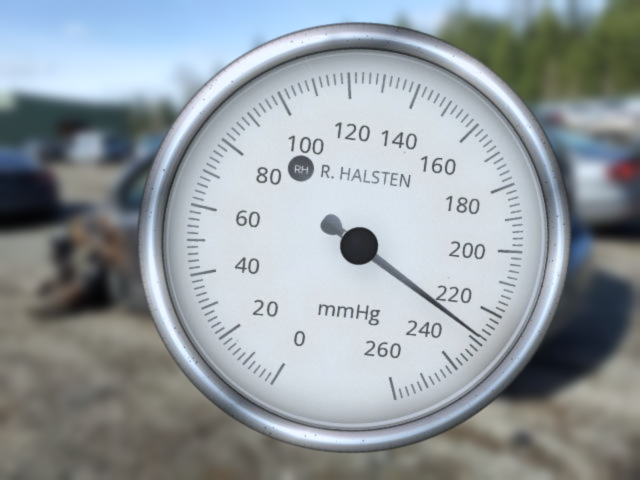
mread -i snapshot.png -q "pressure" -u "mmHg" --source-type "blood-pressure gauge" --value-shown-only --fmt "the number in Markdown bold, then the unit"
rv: **228** mmHg
